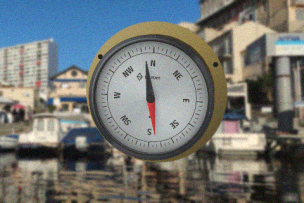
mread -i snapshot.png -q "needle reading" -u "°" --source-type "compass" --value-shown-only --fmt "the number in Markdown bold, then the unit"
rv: **170** °
